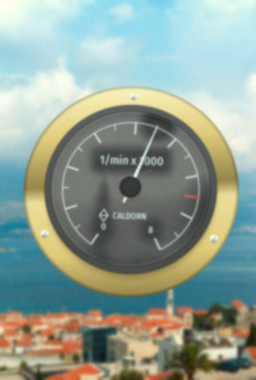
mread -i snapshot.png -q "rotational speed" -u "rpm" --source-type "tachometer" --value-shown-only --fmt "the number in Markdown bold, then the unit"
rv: **4500** rpm
